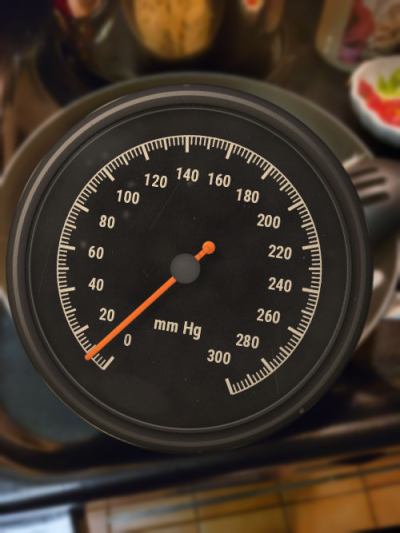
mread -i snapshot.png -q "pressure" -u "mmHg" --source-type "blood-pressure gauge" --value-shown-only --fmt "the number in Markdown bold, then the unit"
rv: **8** mmHg
